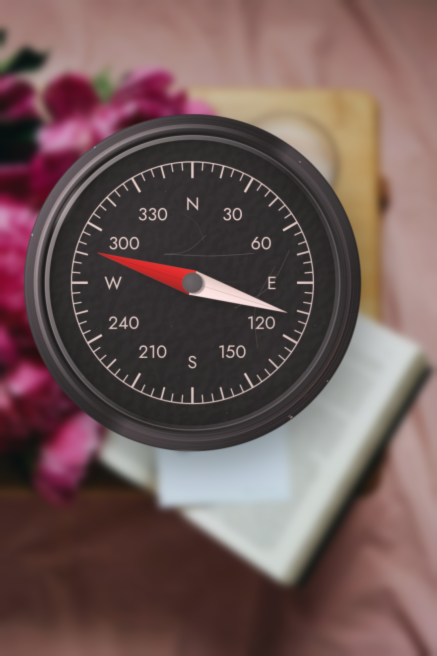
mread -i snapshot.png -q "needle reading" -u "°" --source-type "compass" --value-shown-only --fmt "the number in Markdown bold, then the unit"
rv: **287.5** °
